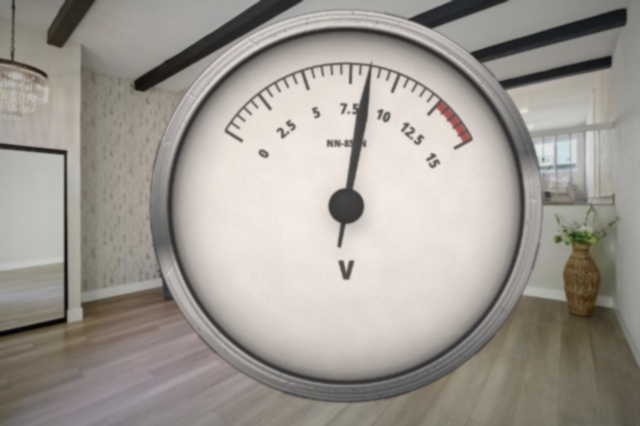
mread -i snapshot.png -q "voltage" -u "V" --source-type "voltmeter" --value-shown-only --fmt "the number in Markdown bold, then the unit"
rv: **8.5** V
